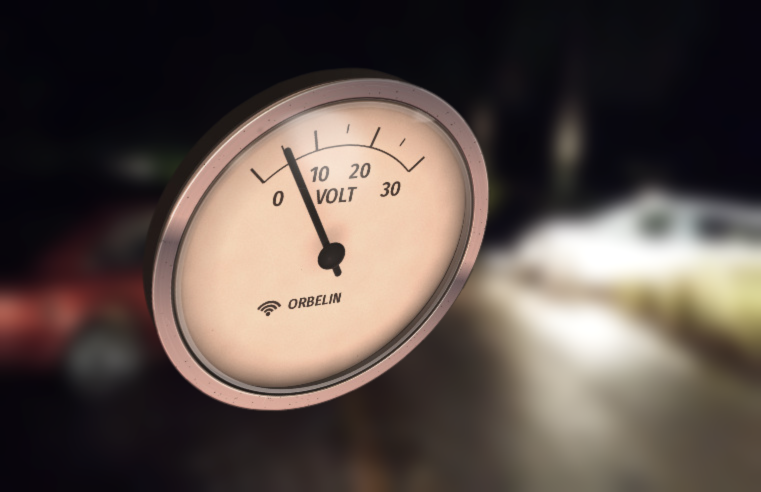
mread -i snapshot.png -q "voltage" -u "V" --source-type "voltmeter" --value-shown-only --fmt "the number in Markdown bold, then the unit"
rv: **5** V
